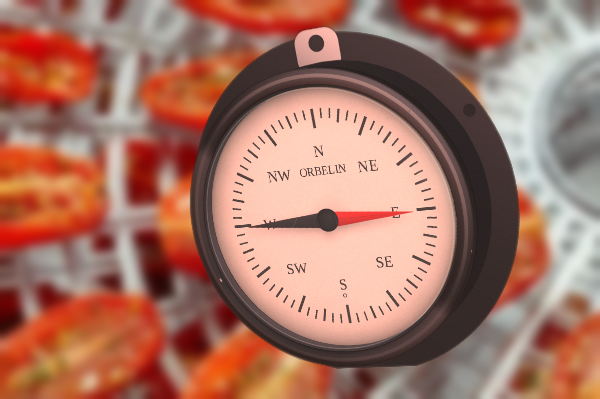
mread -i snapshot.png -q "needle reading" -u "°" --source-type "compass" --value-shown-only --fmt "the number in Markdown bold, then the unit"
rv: **90** °
